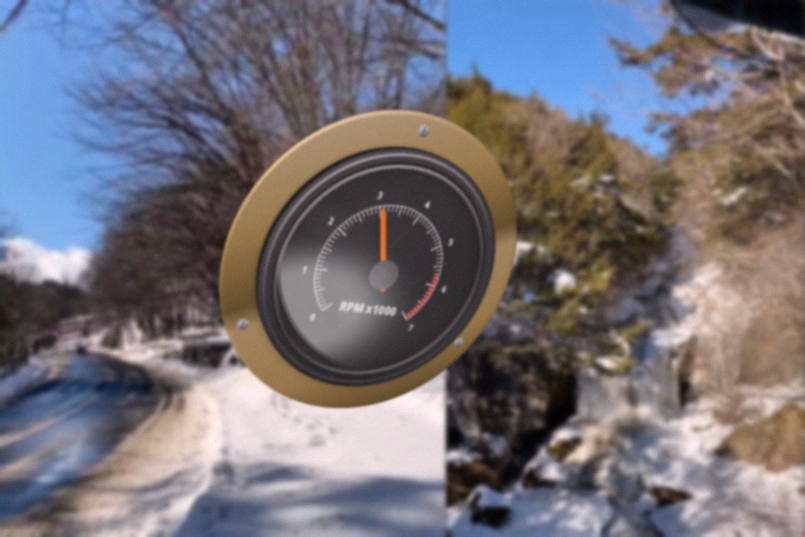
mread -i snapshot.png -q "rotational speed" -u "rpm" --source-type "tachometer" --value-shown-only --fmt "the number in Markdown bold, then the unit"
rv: **3000** rpm
